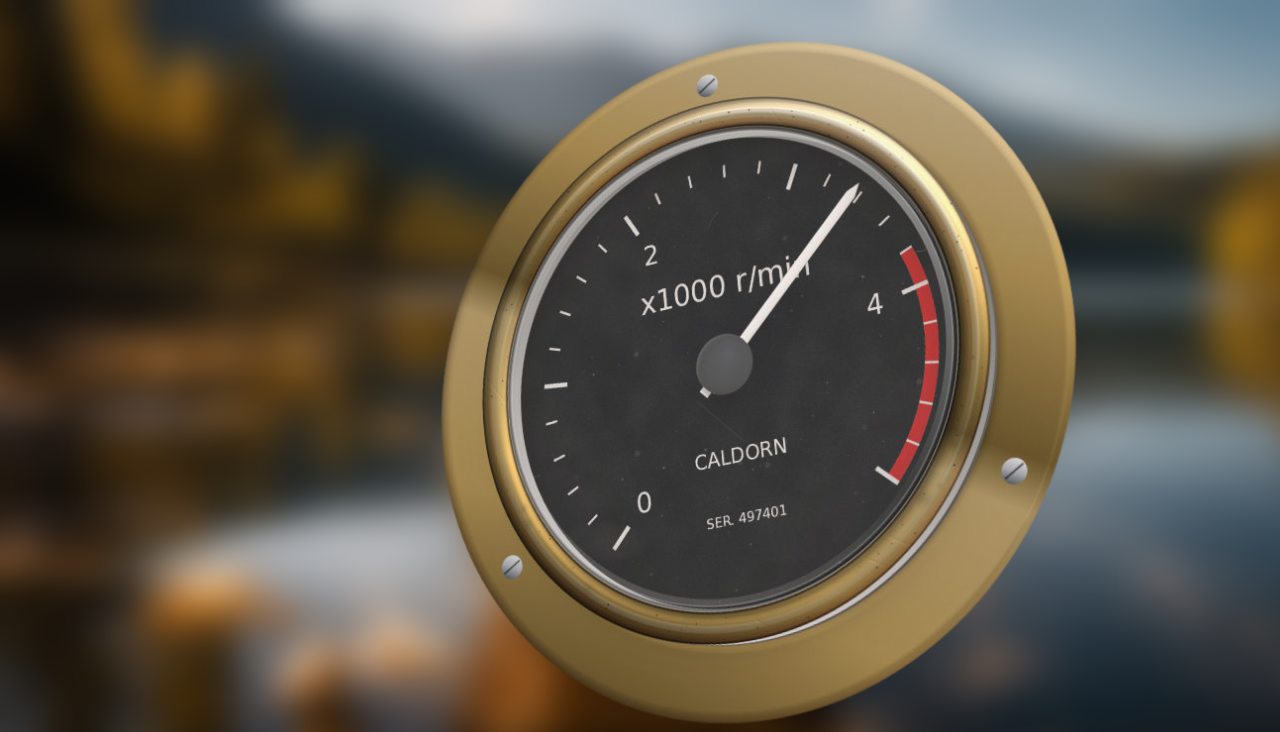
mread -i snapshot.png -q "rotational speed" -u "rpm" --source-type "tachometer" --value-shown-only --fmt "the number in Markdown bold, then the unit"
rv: **3400** rpm
